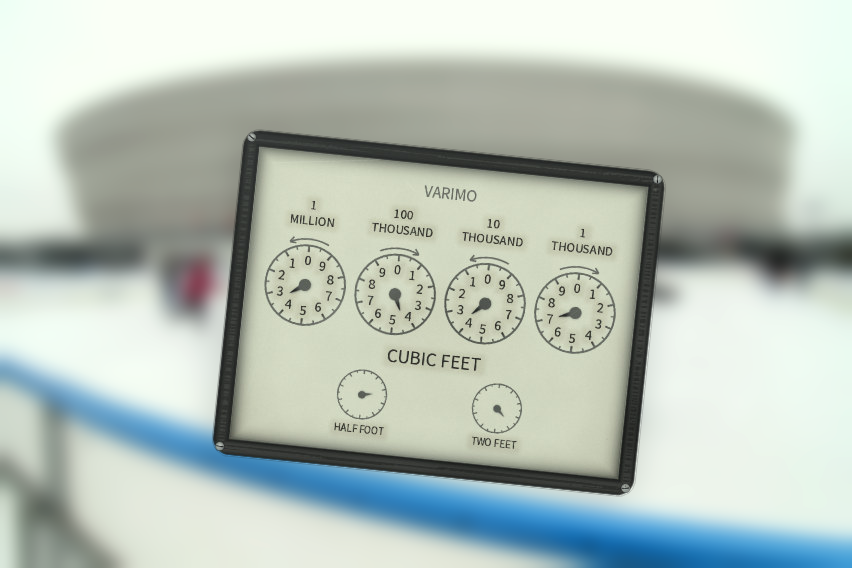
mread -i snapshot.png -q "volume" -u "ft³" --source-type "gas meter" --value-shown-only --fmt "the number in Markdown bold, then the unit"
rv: **343700** ft³
